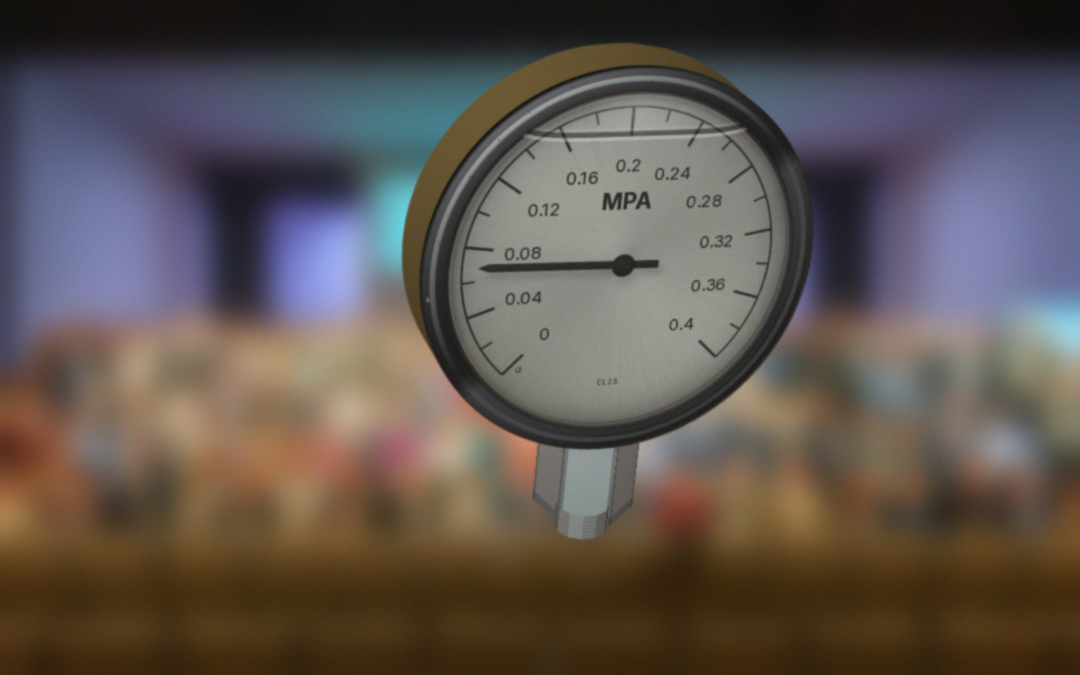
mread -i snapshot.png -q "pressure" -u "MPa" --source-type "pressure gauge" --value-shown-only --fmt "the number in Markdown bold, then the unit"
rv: **0.07** MPa
